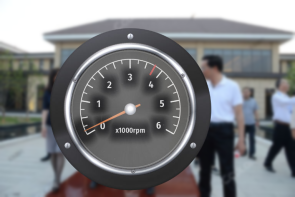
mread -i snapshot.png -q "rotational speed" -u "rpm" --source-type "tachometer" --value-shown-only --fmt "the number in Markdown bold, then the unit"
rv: **125** rpm
